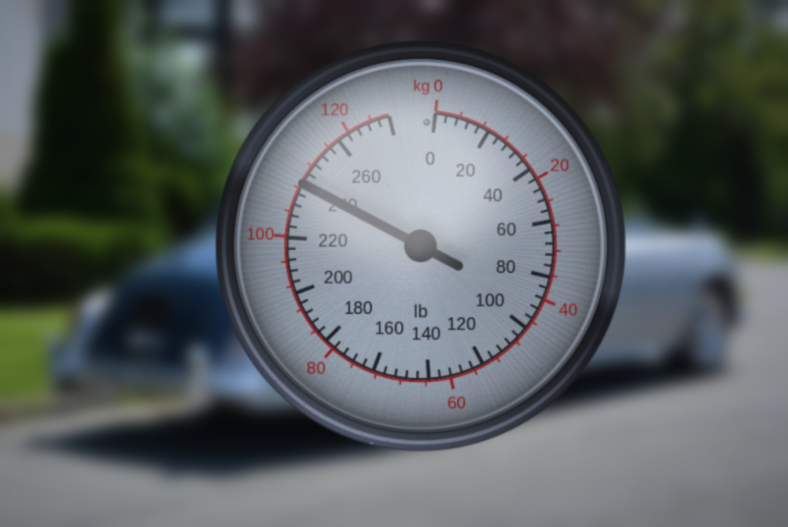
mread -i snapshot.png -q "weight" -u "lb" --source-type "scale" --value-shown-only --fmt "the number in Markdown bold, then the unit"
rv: **240** lb
